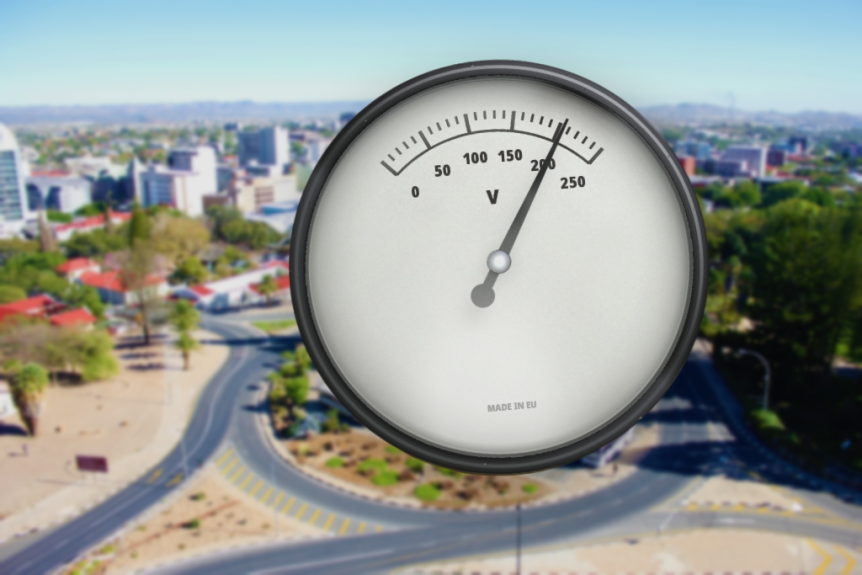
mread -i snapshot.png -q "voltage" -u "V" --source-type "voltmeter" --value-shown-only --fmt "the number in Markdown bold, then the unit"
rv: **205** V
